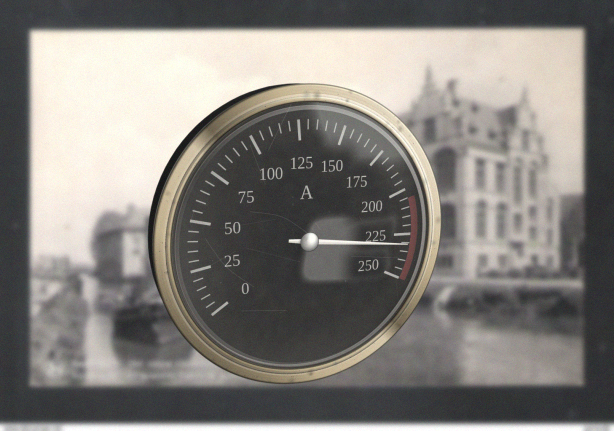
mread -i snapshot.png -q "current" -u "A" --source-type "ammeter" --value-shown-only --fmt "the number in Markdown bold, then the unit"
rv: **230** A
